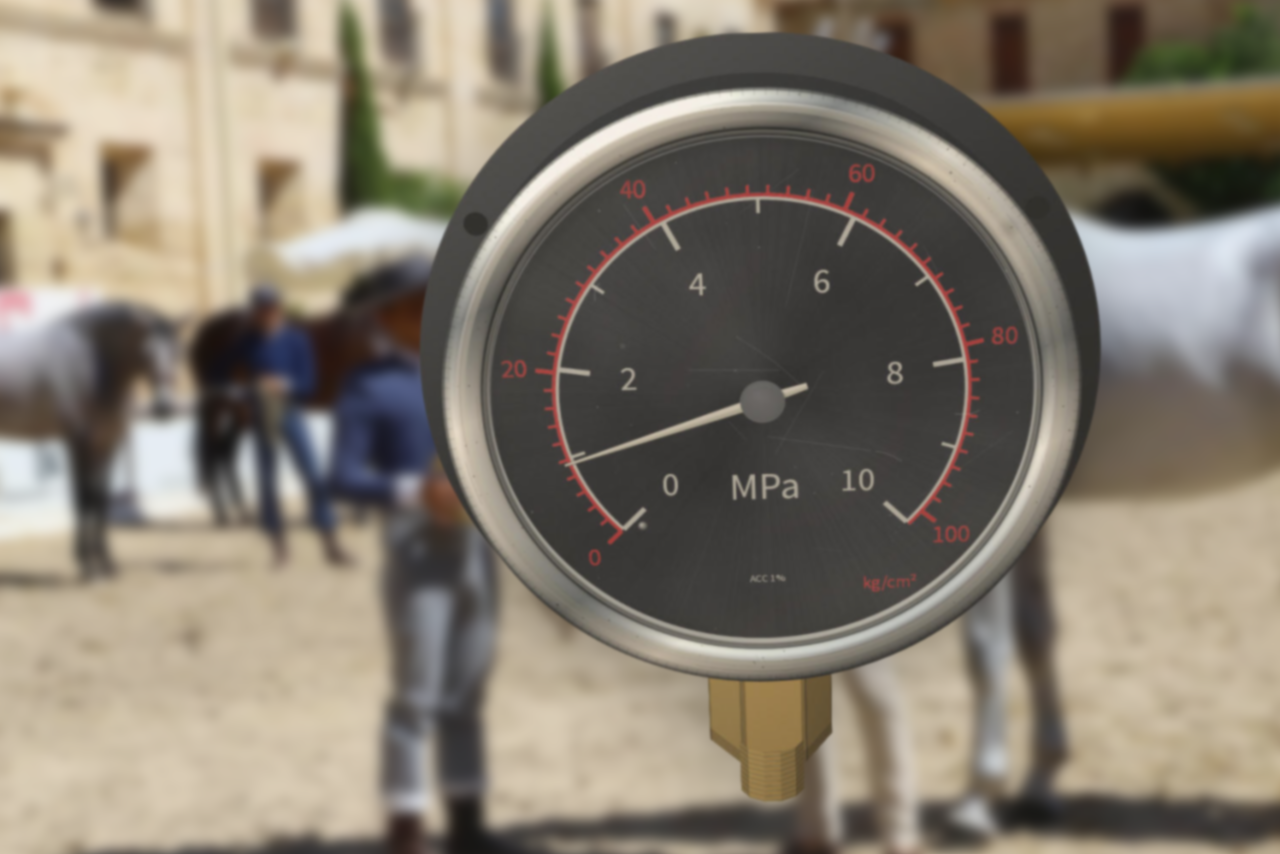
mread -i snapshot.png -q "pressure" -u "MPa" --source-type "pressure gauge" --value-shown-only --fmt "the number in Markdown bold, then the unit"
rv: **1** MPa
